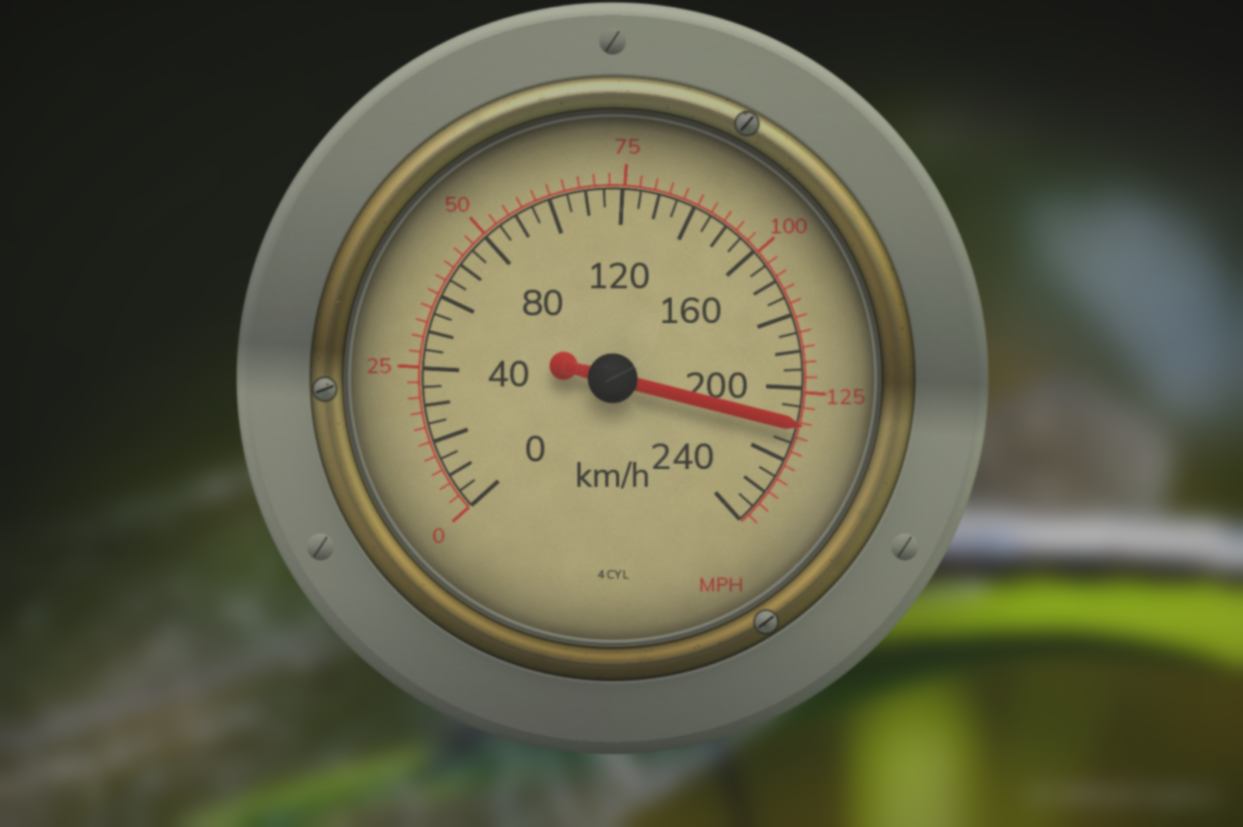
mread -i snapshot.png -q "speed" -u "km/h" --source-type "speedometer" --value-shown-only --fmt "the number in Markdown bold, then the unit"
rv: **210** km/h
